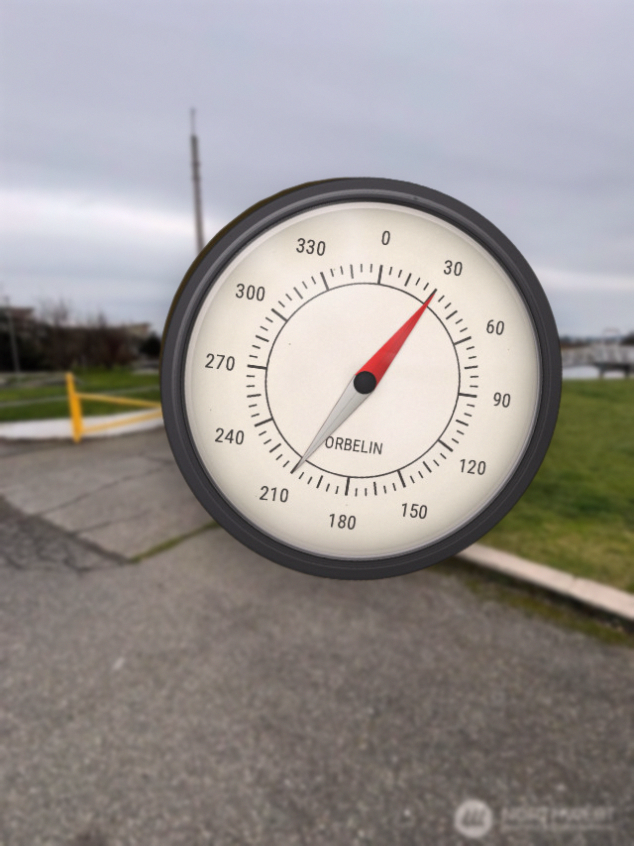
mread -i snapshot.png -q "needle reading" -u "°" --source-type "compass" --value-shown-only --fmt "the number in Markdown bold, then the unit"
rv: **30** °
